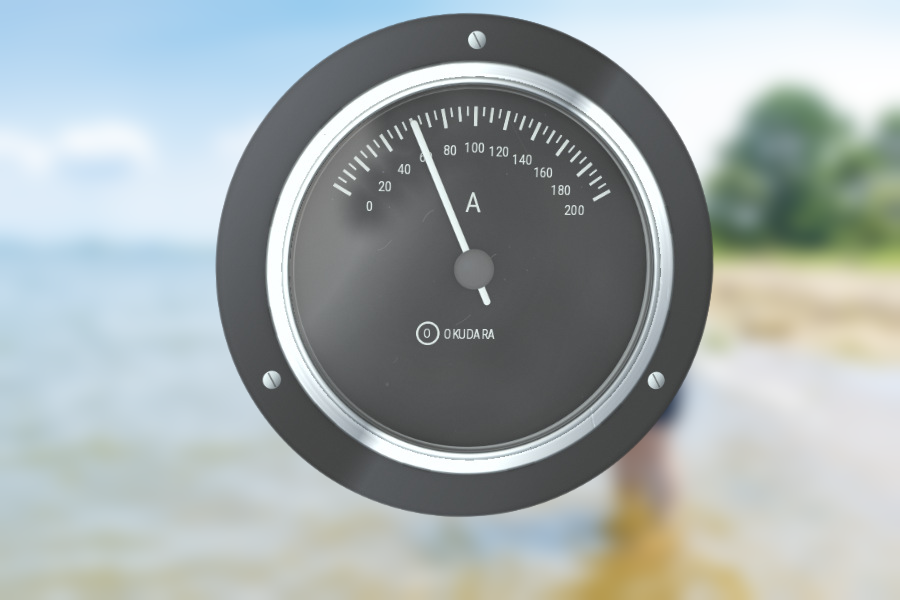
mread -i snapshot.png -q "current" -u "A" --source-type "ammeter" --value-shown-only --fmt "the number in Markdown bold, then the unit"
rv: **60** A
